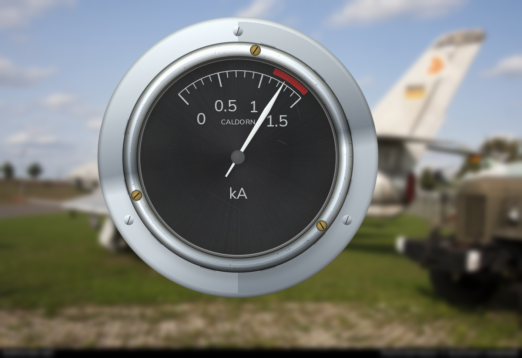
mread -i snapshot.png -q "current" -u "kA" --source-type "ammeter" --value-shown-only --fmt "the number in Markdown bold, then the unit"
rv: **1.25** kA
